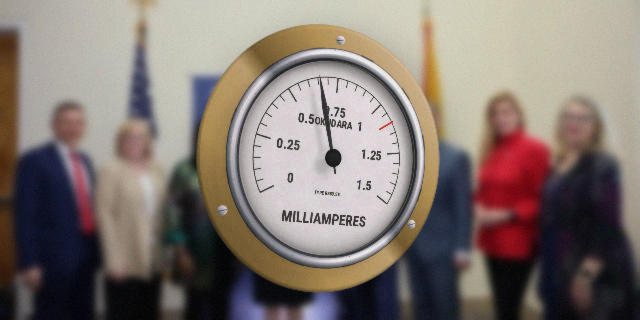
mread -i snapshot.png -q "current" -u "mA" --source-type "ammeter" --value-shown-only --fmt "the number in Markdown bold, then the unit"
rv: **0.65** mA
